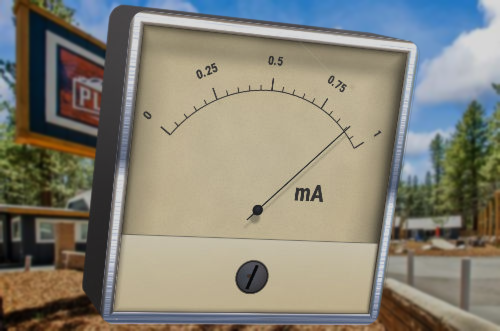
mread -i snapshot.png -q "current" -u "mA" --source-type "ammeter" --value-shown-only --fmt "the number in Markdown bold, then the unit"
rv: **0.9** mA
